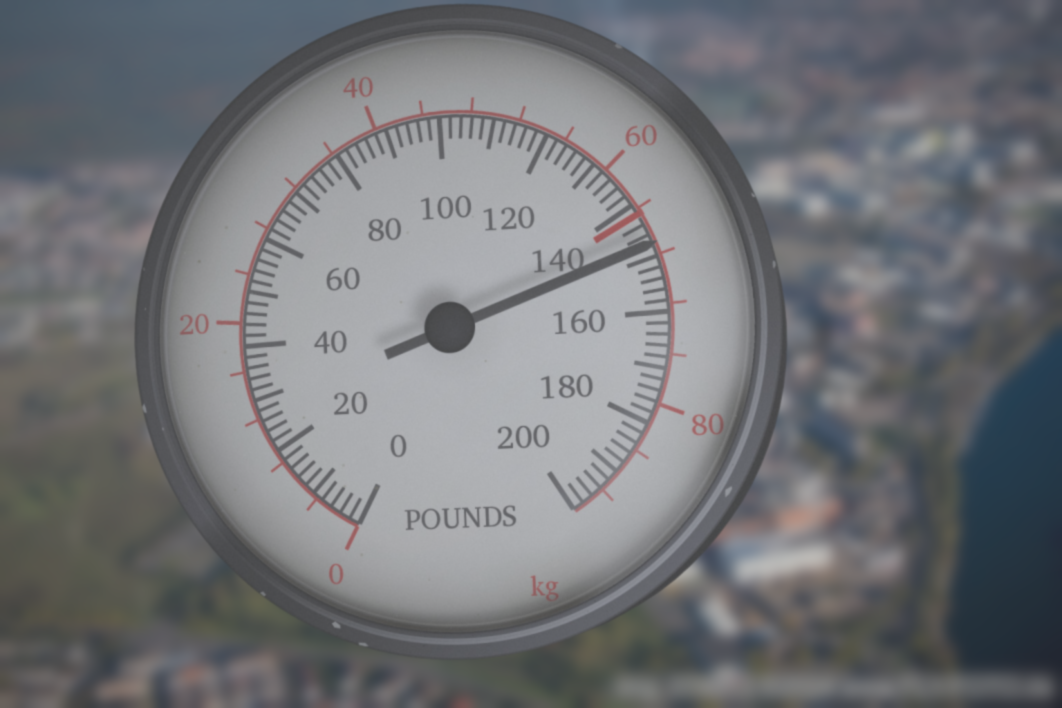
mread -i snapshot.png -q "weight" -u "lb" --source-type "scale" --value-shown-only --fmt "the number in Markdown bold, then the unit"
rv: **148** lb
